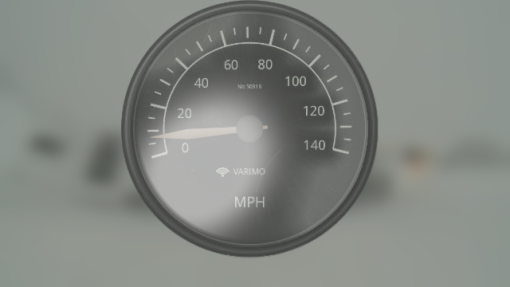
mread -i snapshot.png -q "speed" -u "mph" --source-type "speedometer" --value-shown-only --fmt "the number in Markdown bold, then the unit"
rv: **7.5** mph
